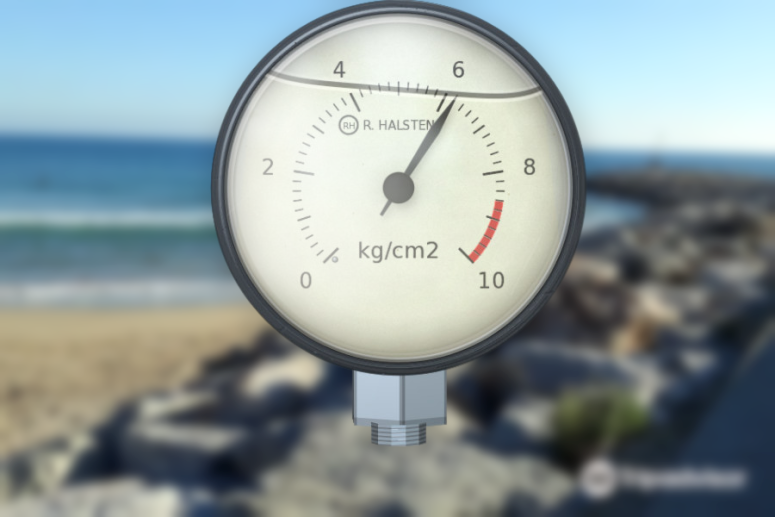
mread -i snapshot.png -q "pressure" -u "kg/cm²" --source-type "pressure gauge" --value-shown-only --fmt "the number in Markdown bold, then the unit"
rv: **6.2** kg/cm²
